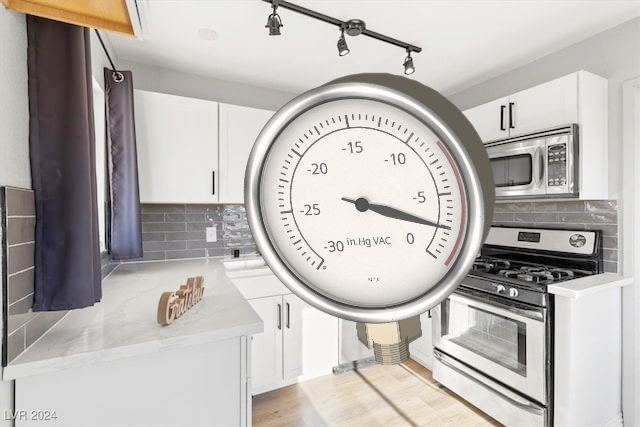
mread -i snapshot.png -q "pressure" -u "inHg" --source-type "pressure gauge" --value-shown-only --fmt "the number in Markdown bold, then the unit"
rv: **-2.5** inHg
